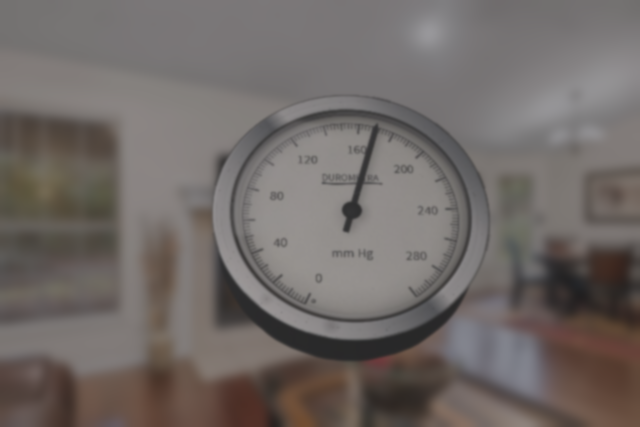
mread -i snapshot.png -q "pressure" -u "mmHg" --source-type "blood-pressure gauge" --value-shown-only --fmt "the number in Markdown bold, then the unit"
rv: **170** mmHg
